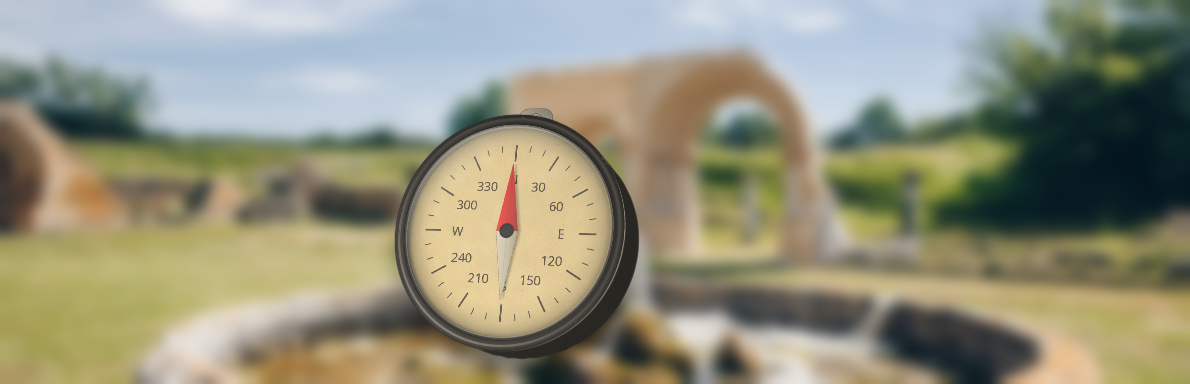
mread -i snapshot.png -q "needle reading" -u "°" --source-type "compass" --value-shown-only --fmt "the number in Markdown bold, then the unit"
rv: **0** °
